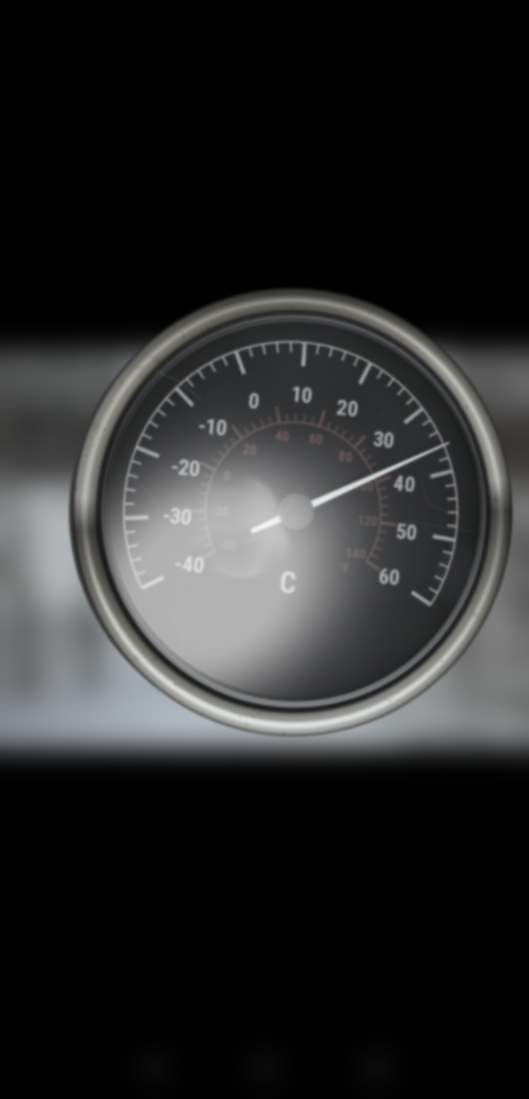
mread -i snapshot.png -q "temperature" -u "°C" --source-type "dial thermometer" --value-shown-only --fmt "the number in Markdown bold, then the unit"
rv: **36** °C
